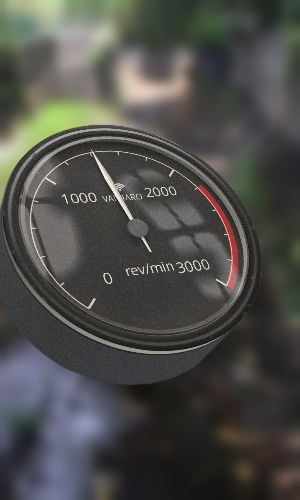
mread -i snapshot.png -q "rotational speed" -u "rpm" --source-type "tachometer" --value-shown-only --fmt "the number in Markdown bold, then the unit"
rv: **1400** rpm
